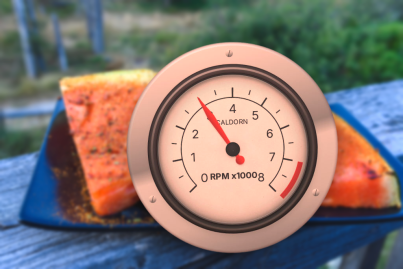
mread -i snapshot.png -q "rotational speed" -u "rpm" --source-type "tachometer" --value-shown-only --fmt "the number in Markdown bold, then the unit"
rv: **3000** rpm
